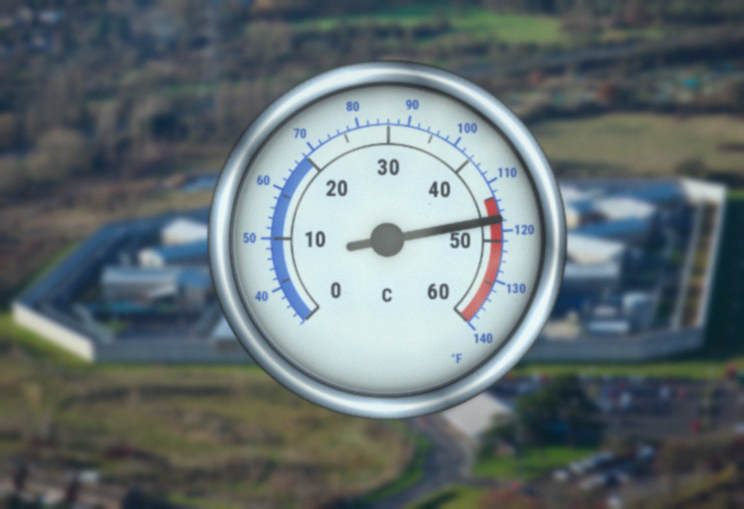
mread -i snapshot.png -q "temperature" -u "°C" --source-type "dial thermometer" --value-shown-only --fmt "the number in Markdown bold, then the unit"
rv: **47.5** °C
